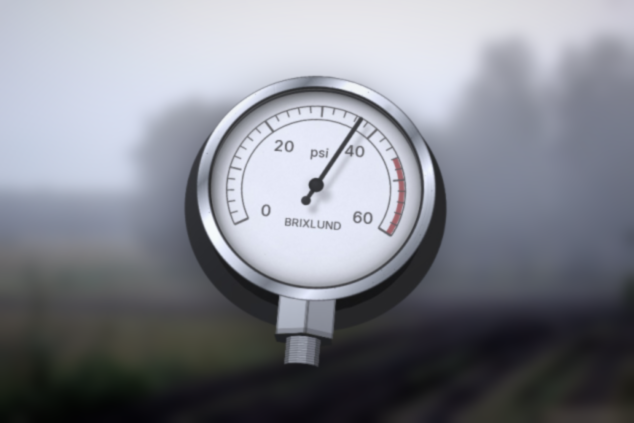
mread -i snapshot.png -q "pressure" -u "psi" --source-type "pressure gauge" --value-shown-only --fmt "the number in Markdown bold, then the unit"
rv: **37** psi
